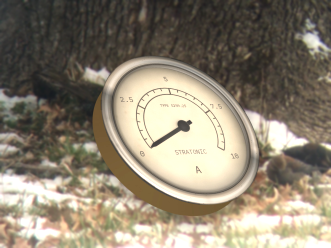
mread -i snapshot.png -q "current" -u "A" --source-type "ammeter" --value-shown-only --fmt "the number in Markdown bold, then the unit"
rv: **0** A
